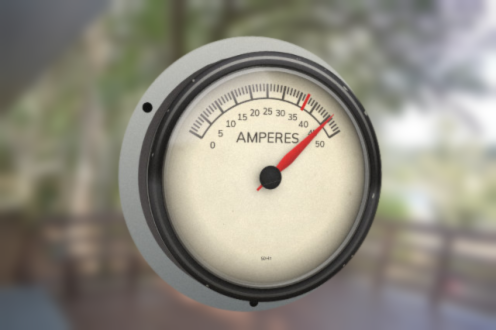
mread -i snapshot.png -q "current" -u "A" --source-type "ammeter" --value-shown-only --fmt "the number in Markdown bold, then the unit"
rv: **45** A
